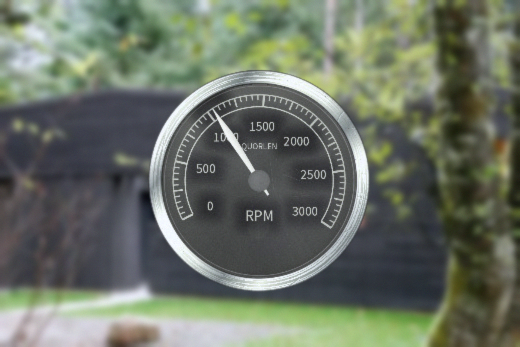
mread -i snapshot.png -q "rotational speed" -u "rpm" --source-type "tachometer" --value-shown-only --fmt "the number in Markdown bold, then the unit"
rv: **1050** rpm
